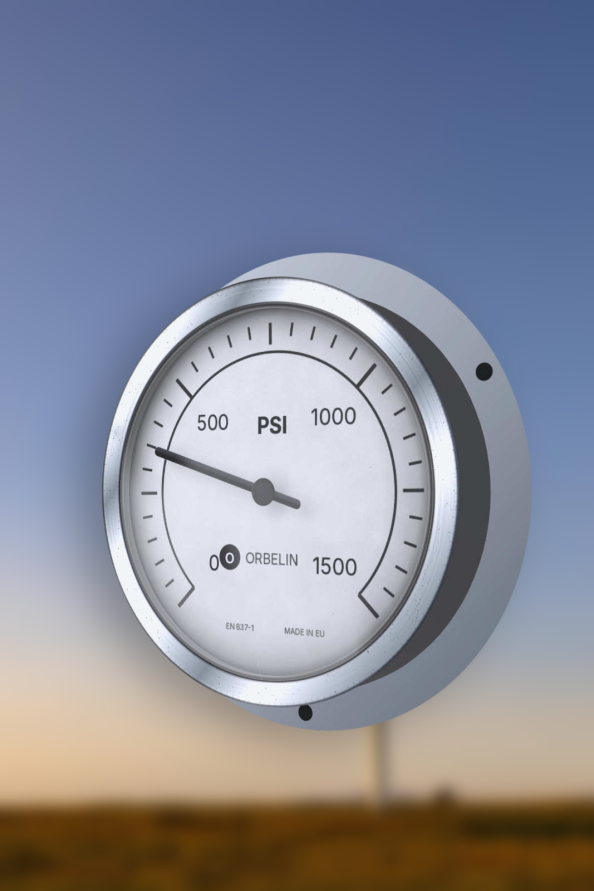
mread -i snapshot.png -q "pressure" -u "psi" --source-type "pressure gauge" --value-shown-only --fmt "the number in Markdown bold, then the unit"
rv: **350** psi
